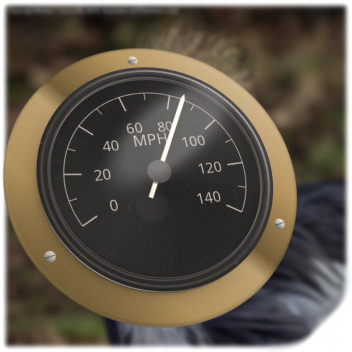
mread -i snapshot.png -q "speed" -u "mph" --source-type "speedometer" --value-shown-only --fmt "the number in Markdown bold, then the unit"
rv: **85** mph
